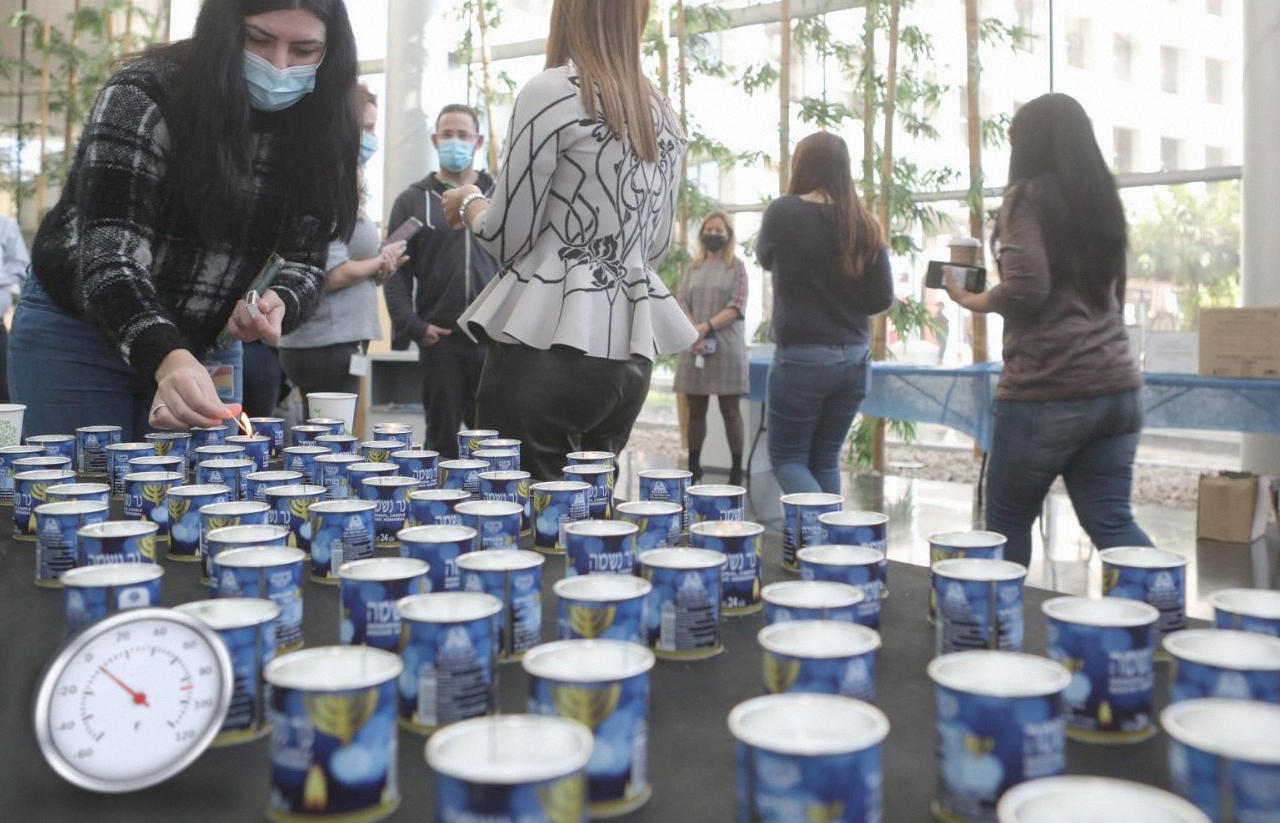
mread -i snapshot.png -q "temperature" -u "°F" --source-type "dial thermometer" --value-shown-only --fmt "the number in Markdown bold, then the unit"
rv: **0** °F
